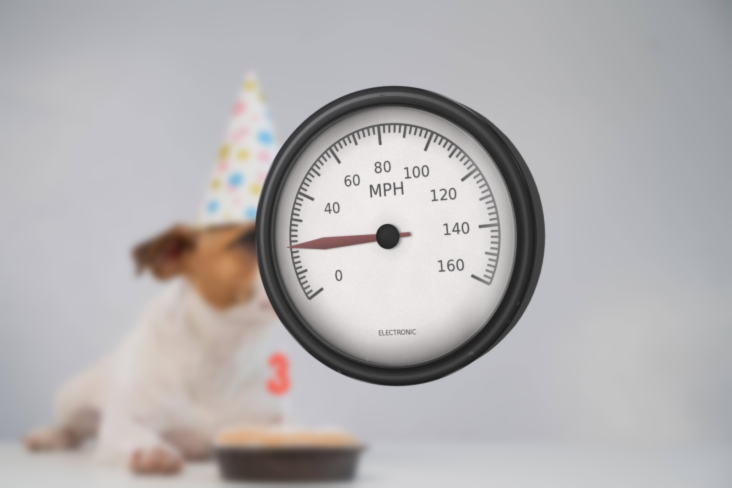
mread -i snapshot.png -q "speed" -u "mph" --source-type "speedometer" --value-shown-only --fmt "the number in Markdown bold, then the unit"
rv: **20** mph
